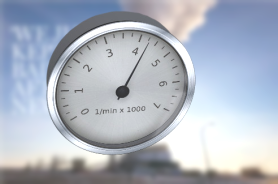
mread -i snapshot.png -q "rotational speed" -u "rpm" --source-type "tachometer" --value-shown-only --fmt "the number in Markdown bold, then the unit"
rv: **4250** rpm
